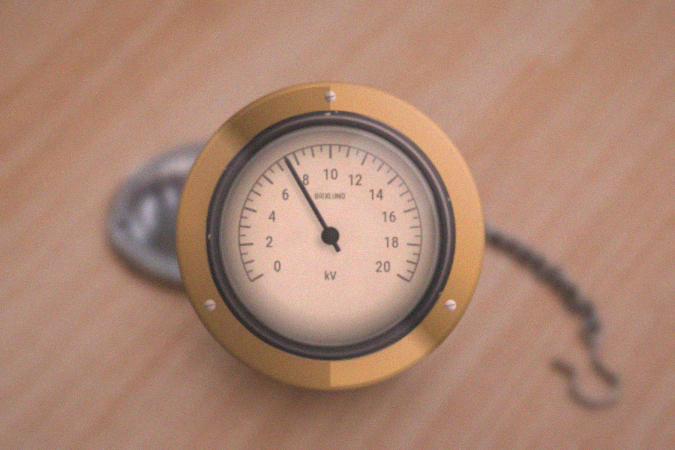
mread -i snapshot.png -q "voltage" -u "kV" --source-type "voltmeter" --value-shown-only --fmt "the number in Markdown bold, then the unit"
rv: **7.5** kV
